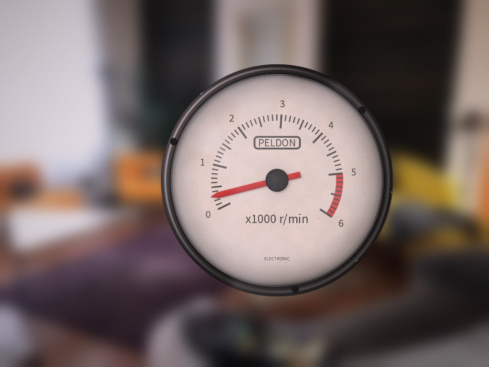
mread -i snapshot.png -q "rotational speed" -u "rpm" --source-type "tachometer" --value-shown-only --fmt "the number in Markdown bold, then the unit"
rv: **300** rpm
